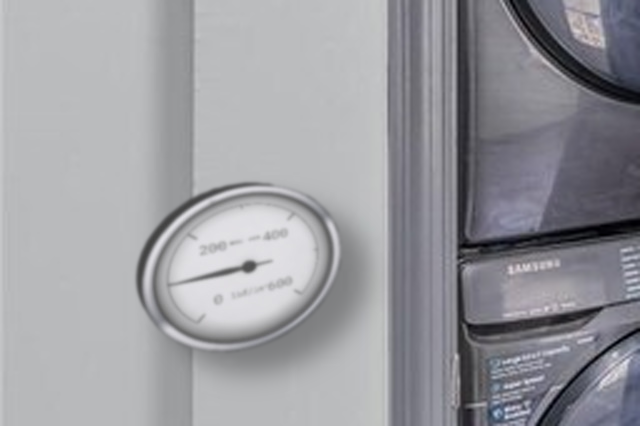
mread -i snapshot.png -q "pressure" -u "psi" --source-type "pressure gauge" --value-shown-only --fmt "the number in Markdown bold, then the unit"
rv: **100** psi
